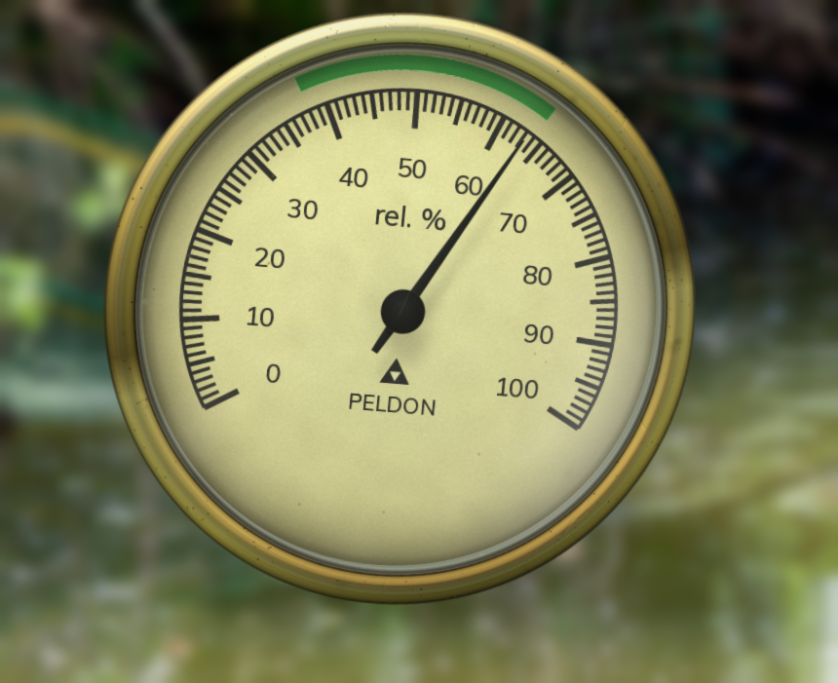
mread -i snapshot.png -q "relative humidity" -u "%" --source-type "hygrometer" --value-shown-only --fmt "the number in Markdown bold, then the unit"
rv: **63** %
